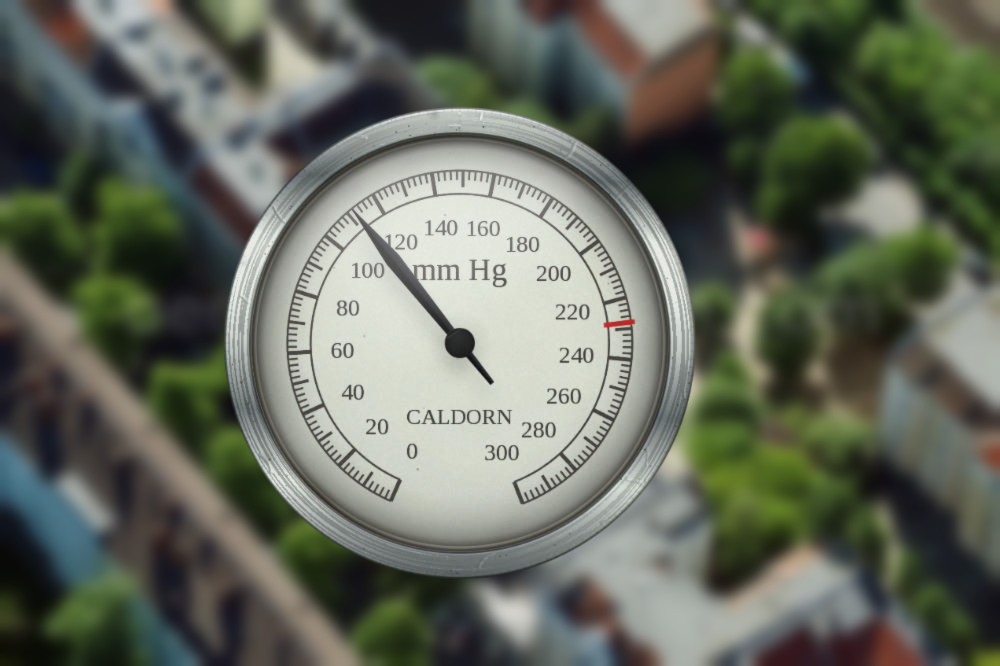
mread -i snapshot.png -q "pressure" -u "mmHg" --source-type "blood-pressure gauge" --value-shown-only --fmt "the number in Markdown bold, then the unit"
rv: **112** mmHg
